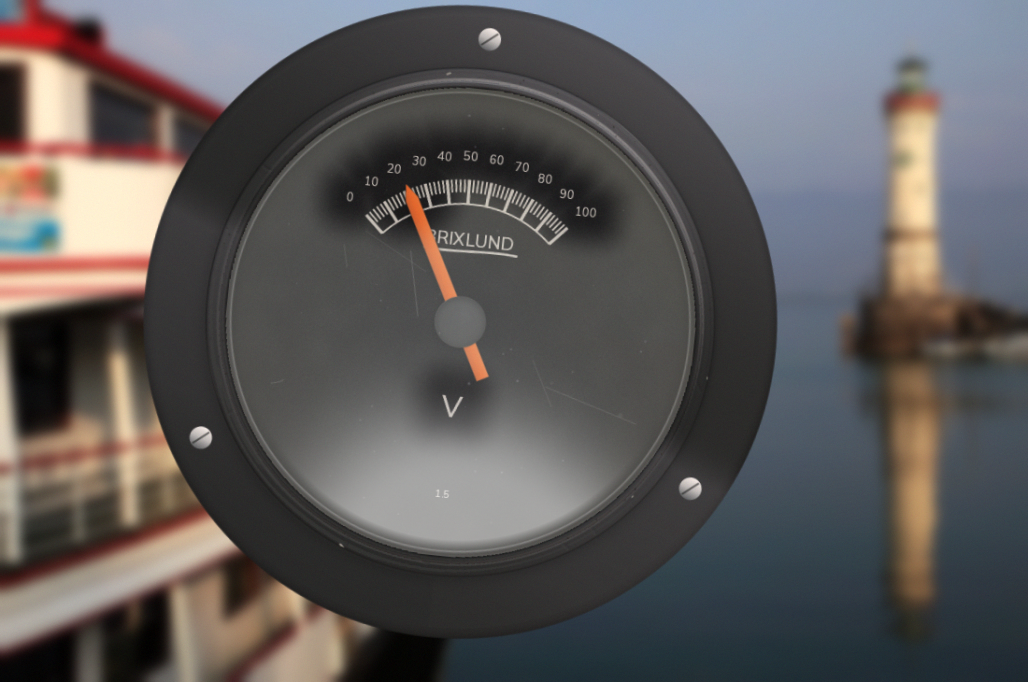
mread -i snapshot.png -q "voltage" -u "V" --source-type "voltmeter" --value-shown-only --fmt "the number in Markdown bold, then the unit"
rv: **22** V
